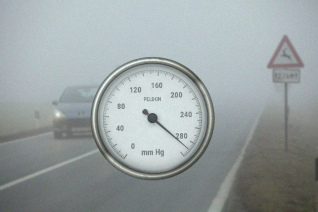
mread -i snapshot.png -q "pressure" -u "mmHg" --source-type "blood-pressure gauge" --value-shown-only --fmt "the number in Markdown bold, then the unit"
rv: **290** mmHg
